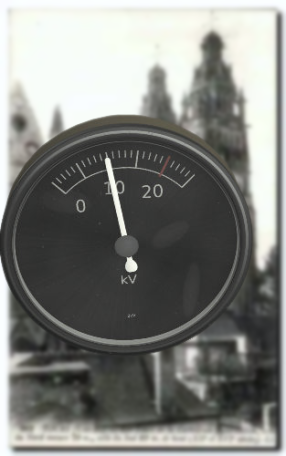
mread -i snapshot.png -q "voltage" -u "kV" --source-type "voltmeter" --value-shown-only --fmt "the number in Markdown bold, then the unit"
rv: **10** kV
